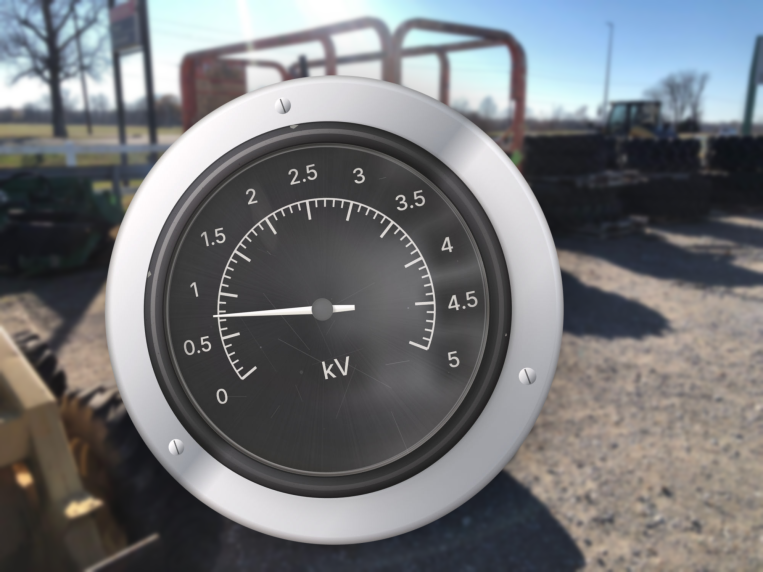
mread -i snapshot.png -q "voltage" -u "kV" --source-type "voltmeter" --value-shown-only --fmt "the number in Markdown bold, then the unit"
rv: **0.75** kV
